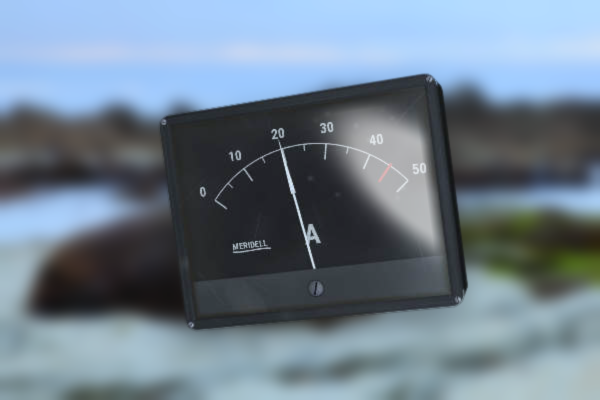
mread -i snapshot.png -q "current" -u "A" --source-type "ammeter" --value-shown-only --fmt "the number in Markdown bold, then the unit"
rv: **20** A
